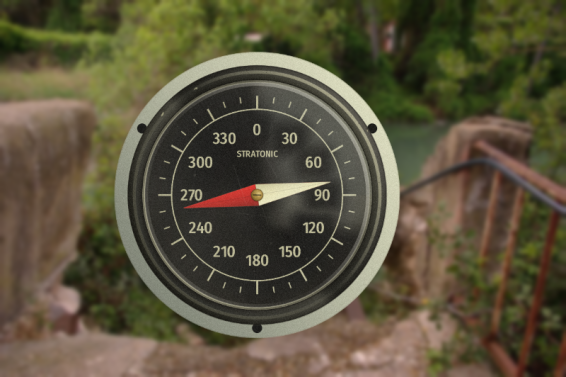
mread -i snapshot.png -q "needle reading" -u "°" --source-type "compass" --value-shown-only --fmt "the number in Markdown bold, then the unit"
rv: **260** °
